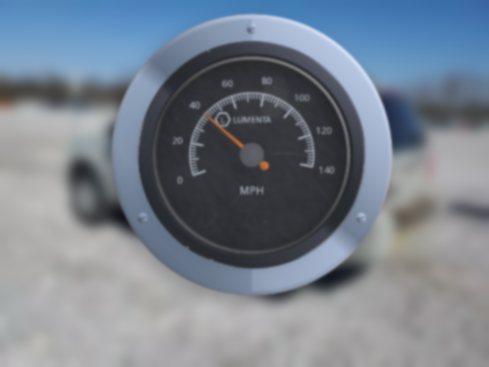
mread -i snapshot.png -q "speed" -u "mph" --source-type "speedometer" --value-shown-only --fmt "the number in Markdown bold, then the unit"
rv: **40** mph
